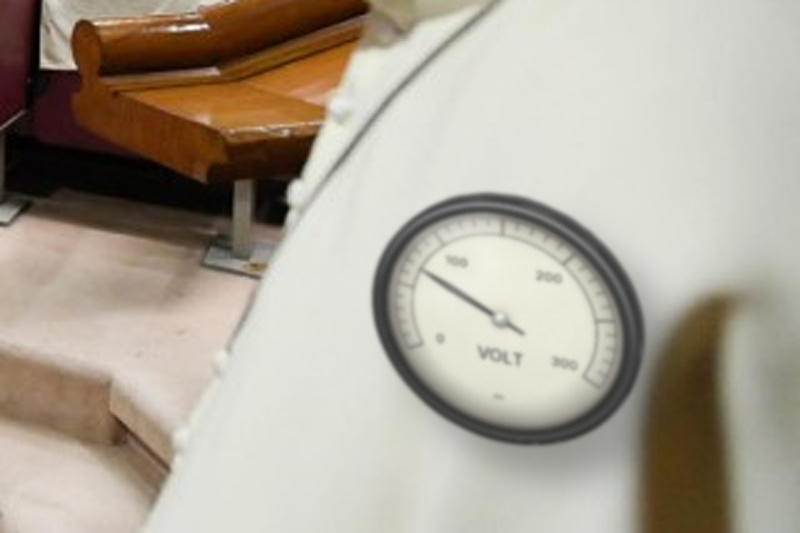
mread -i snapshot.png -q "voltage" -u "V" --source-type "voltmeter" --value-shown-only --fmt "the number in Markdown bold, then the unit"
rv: **70** V
